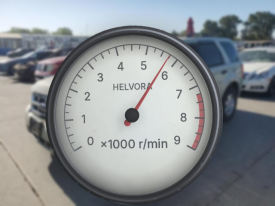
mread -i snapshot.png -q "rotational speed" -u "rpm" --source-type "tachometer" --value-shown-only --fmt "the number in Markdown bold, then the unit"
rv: **5750** rpm
